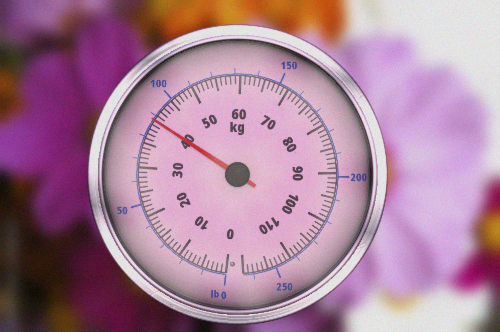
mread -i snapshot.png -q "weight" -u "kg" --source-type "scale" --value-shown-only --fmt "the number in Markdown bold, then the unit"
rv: **40** kg
